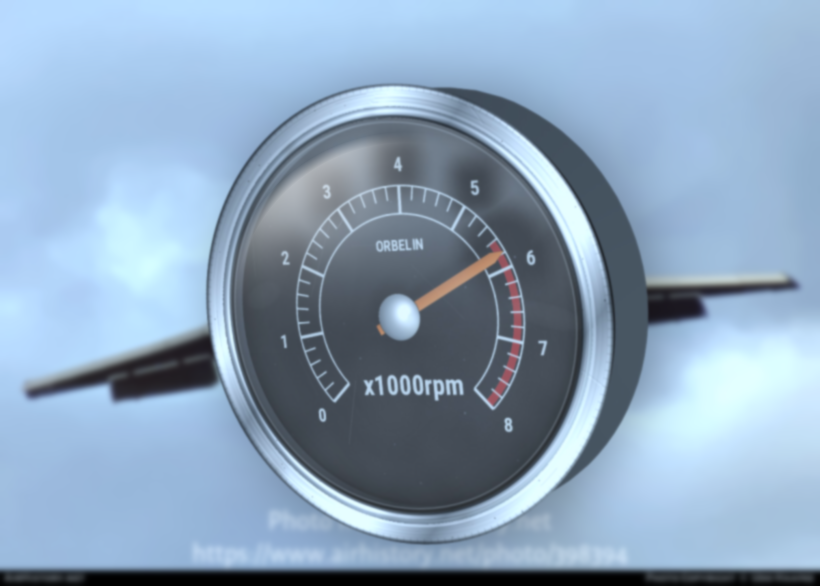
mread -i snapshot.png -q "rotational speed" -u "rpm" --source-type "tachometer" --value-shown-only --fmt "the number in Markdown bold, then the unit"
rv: **5800** rpm
